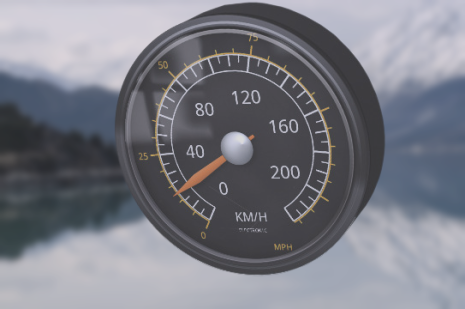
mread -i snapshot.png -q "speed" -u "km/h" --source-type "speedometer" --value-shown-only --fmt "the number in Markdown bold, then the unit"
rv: **20** km/h
